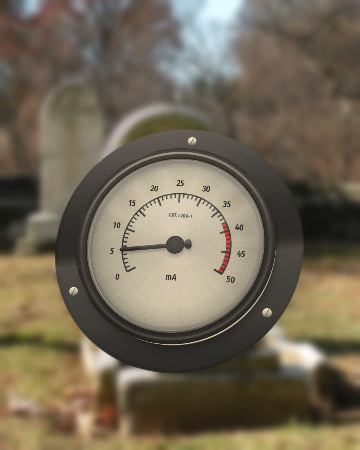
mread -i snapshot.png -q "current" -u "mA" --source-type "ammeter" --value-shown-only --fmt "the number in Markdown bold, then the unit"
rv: **5** mA
